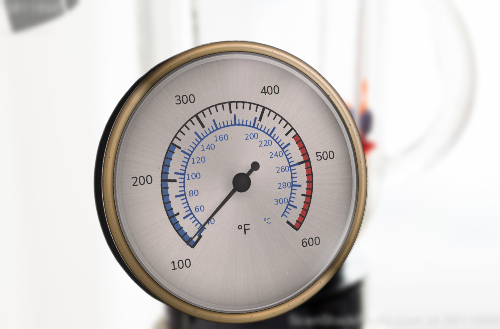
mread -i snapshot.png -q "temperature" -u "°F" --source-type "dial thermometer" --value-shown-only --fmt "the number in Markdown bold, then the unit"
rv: **110** °F
